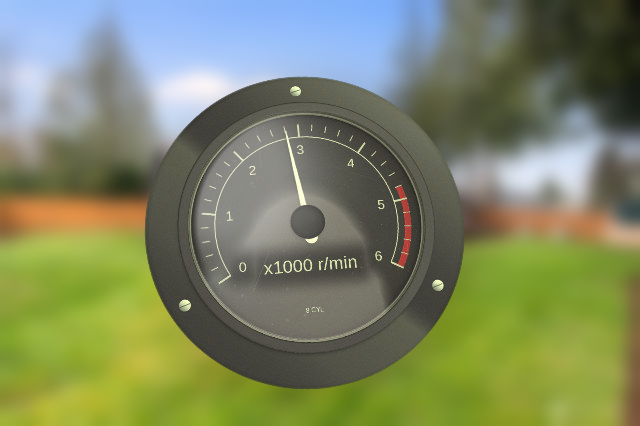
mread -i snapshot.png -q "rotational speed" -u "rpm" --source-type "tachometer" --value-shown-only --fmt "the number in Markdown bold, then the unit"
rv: **2800** rpm
